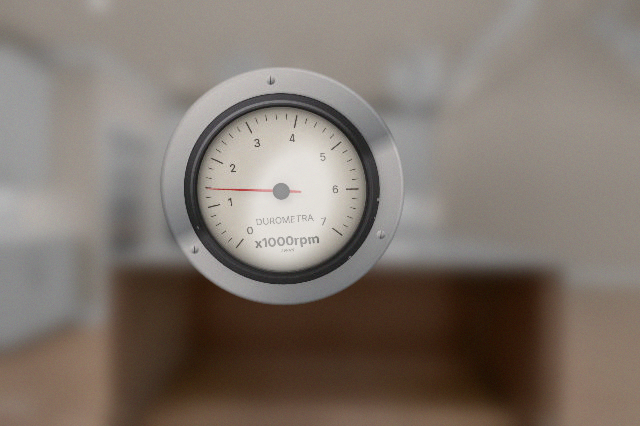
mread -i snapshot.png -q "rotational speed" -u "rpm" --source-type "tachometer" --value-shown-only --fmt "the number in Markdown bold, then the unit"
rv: **1400** rpm
